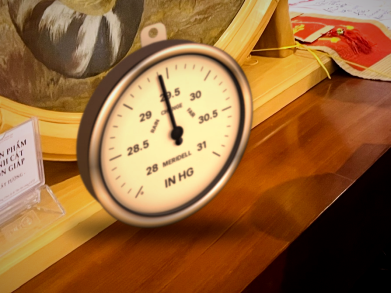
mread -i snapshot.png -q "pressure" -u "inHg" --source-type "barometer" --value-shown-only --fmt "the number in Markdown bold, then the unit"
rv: **29.4** inHg
